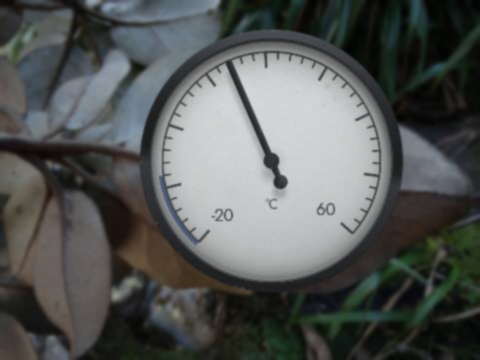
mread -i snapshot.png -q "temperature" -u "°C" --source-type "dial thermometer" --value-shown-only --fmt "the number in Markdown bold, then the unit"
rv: **14** °C
